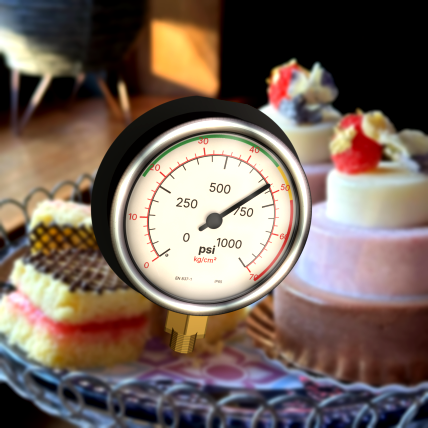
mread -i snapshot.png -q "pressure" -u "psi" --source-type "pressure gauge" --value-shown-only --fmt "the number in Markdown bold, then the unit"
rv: **675** psi
